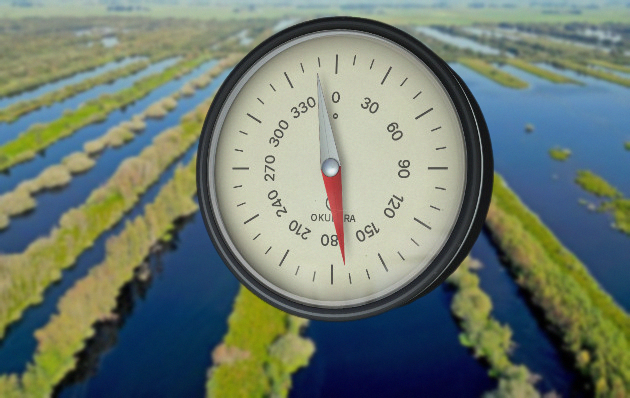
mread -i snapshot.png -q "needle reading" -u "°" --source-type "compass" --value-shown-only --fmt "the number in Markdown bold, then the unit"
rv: **170** °
